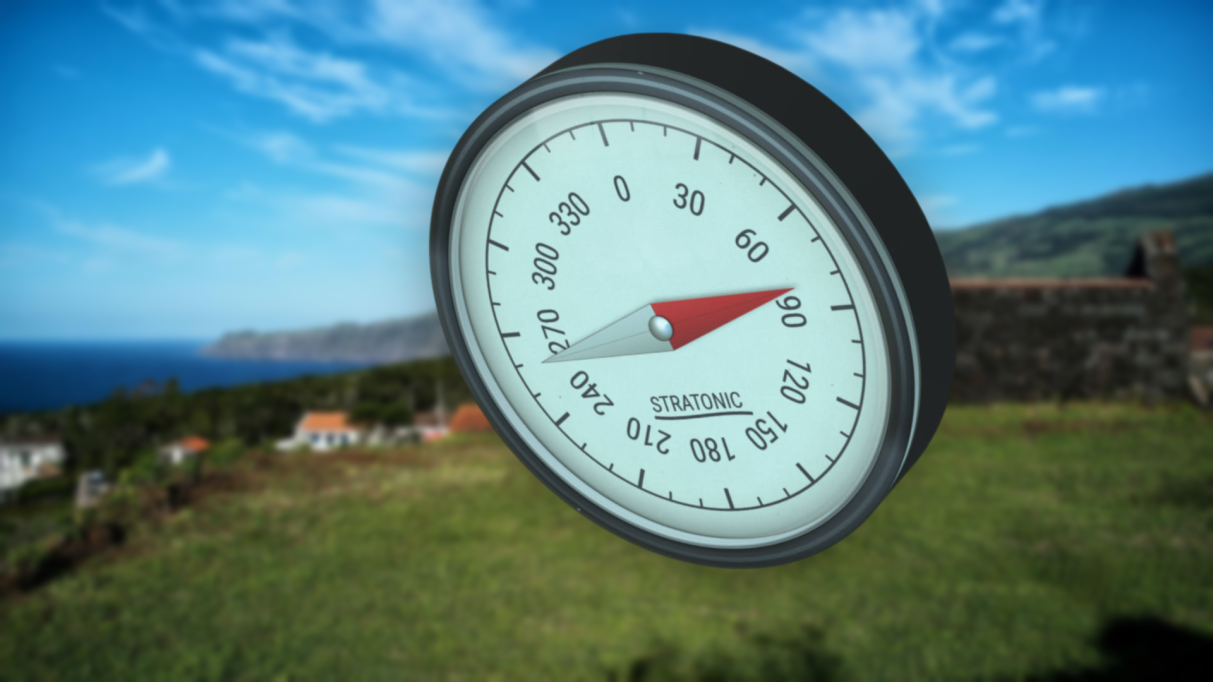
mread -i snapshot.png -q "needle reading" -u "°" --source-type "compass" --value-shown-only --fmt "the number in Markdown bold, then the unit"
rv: **80** °
